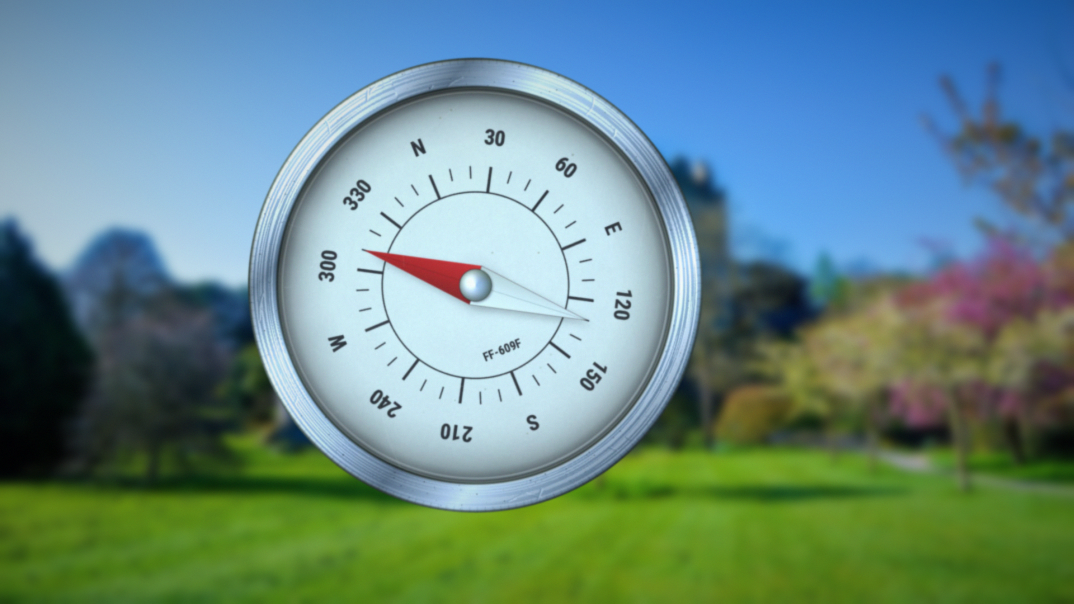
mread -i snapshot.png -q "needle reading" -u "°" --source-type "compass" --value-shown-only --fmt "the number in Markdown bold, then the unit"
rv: **310** °
